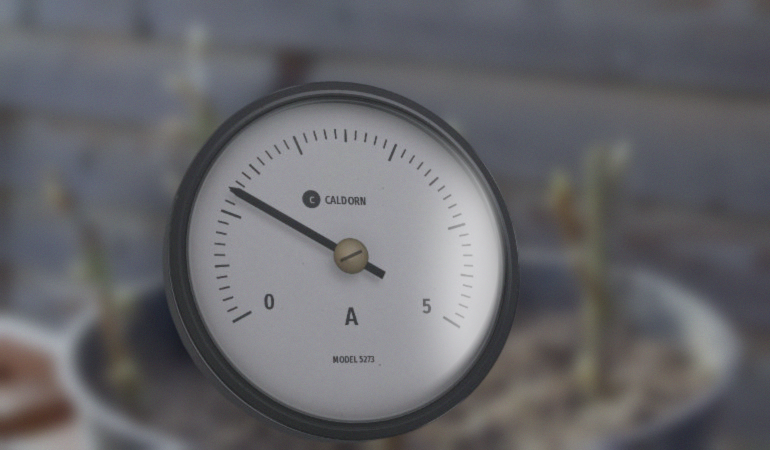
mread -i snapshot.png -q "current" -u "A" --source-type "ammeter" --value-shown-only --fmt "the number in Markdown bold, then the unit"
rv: **1.2** A
